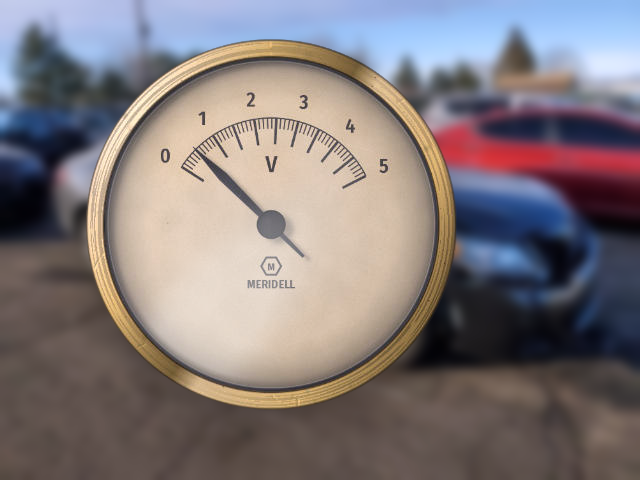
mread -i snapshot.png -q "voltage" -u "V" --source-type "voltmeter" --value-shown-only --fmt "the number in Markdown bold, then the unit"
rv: **0.5** V
